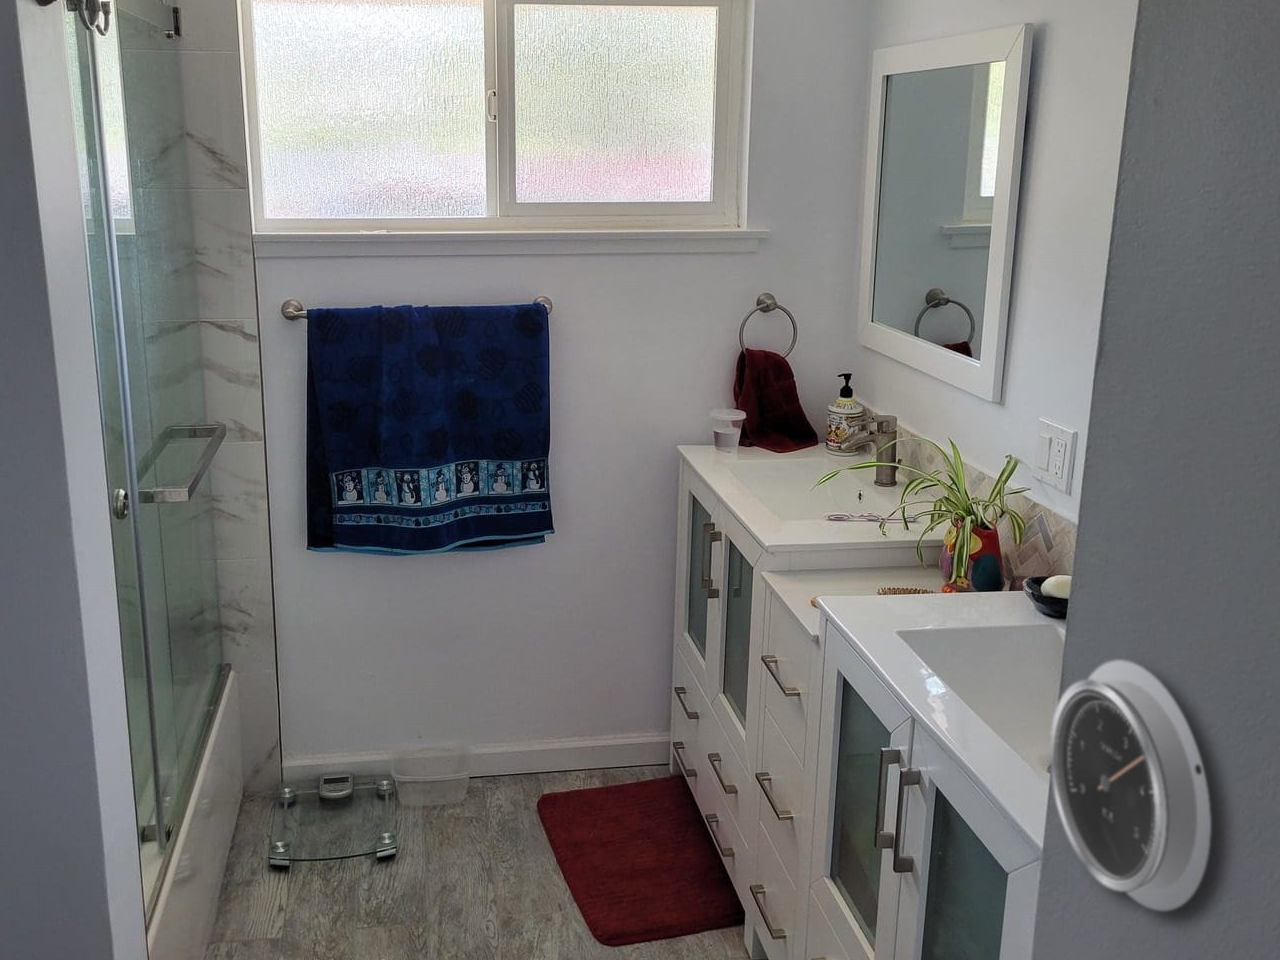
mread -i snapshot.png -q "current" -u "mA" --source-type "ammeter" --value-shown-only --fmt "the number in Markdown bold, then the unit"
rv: **3.5** mA
